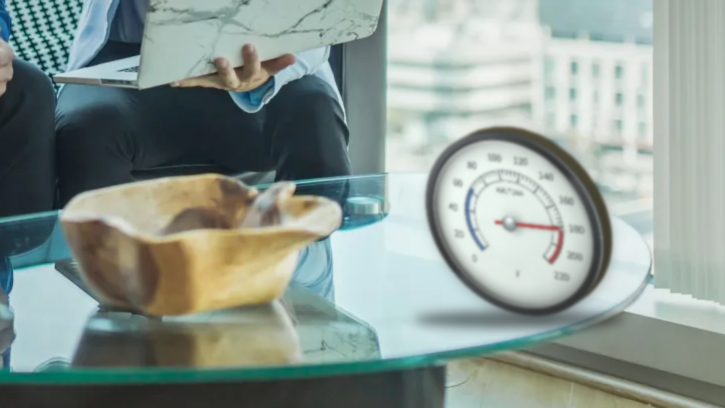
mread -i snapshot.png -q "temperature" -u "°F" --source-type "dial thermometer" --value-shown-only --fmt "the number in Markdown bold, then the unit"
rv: **180** °F
